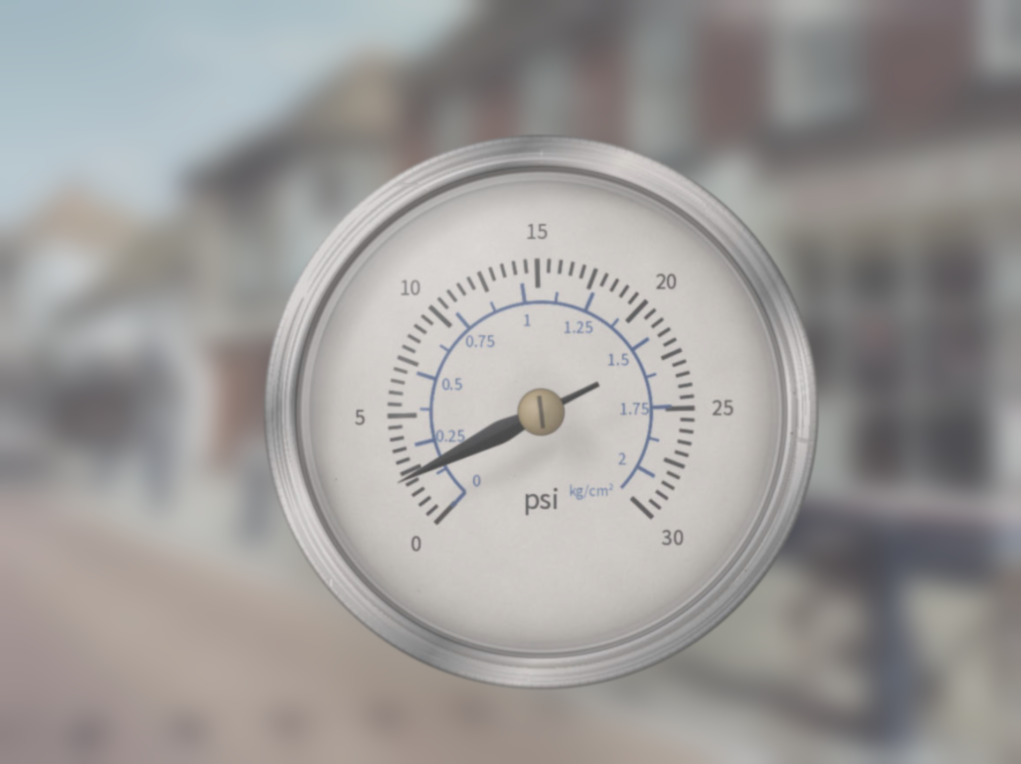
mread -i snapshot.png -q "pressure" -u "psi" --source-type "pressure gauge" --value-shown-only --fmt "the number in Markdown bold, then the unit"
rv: **2.25** psi
